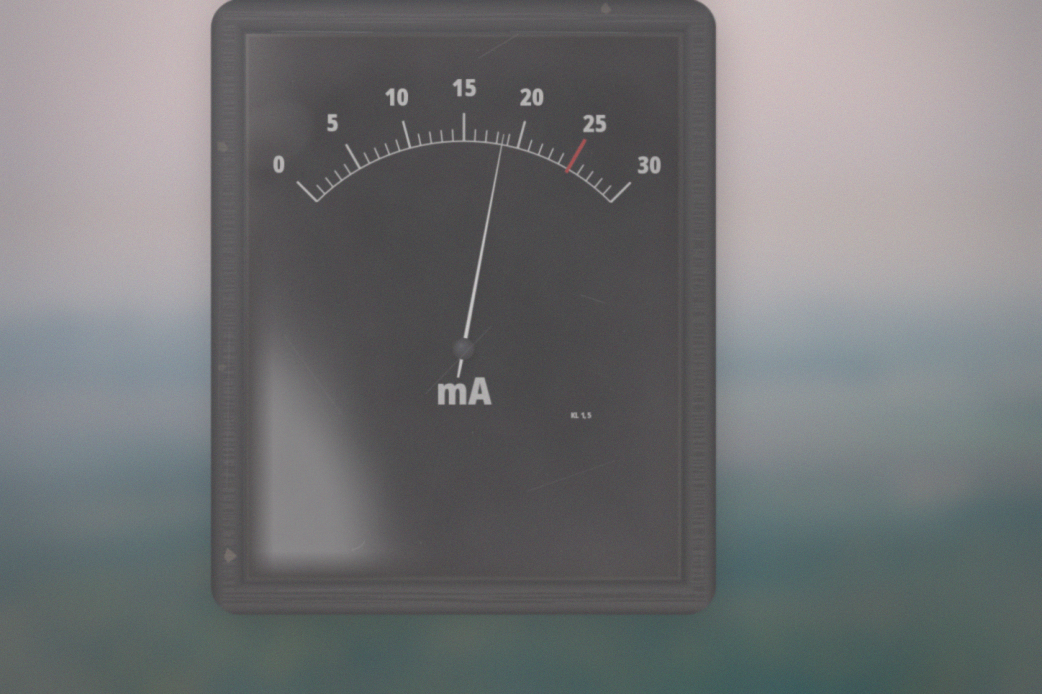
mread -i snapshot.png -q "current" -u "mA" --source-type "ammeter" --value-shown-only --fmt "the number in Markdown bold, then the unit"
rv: **18.5** mA
